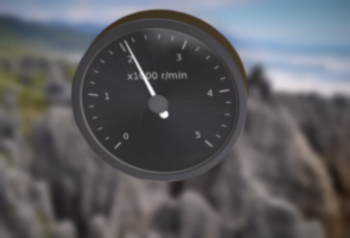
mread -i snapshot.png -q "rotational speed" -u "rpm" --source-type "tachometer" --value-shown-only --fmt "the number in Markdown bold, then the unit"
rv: **2100** rpm
